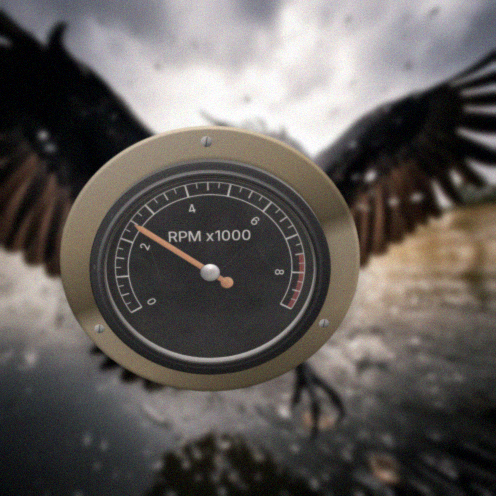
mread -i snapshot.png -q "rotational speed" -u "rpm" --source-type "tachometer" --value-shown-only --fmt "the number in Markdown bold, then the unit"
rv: **2500** rpm
